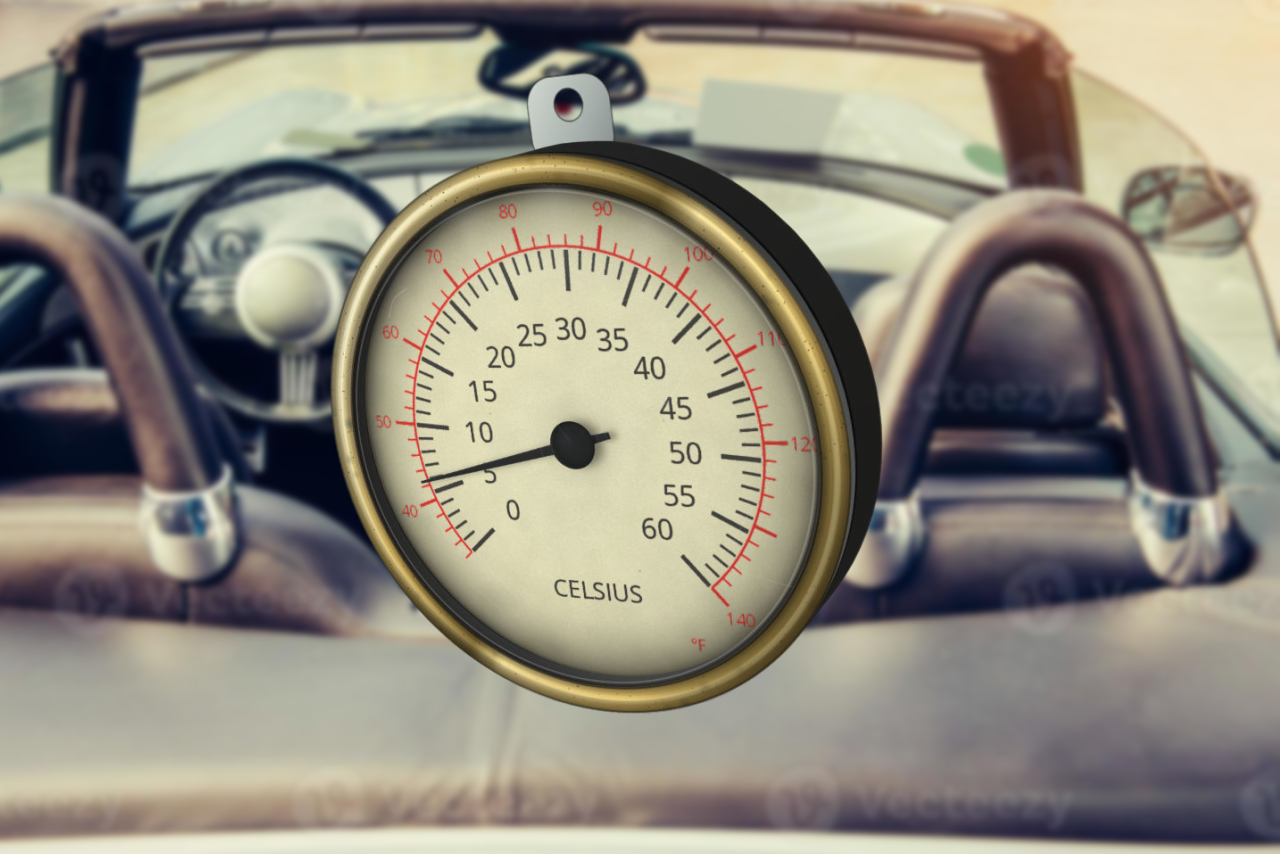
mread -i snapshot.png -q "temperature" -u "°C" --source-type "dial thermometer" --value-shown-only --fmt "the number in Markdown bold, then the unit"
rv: **6** °C
